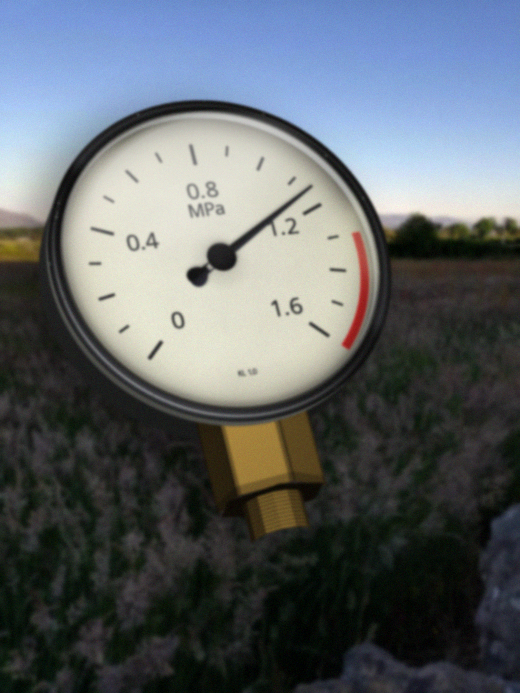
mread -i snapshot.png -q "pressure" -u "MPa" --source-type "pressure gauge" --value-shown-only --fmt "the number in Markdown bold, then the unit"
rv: **1.15** MPa
